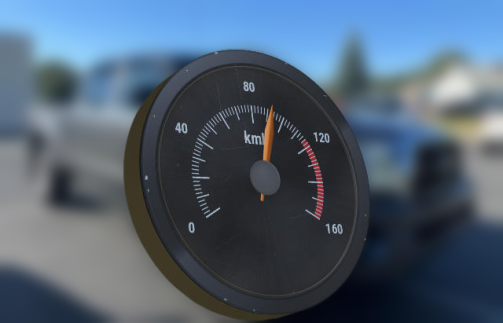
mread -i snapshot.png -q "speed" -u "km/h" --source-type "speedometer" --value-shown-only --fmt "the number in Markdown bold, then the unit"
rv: **90** km/h
